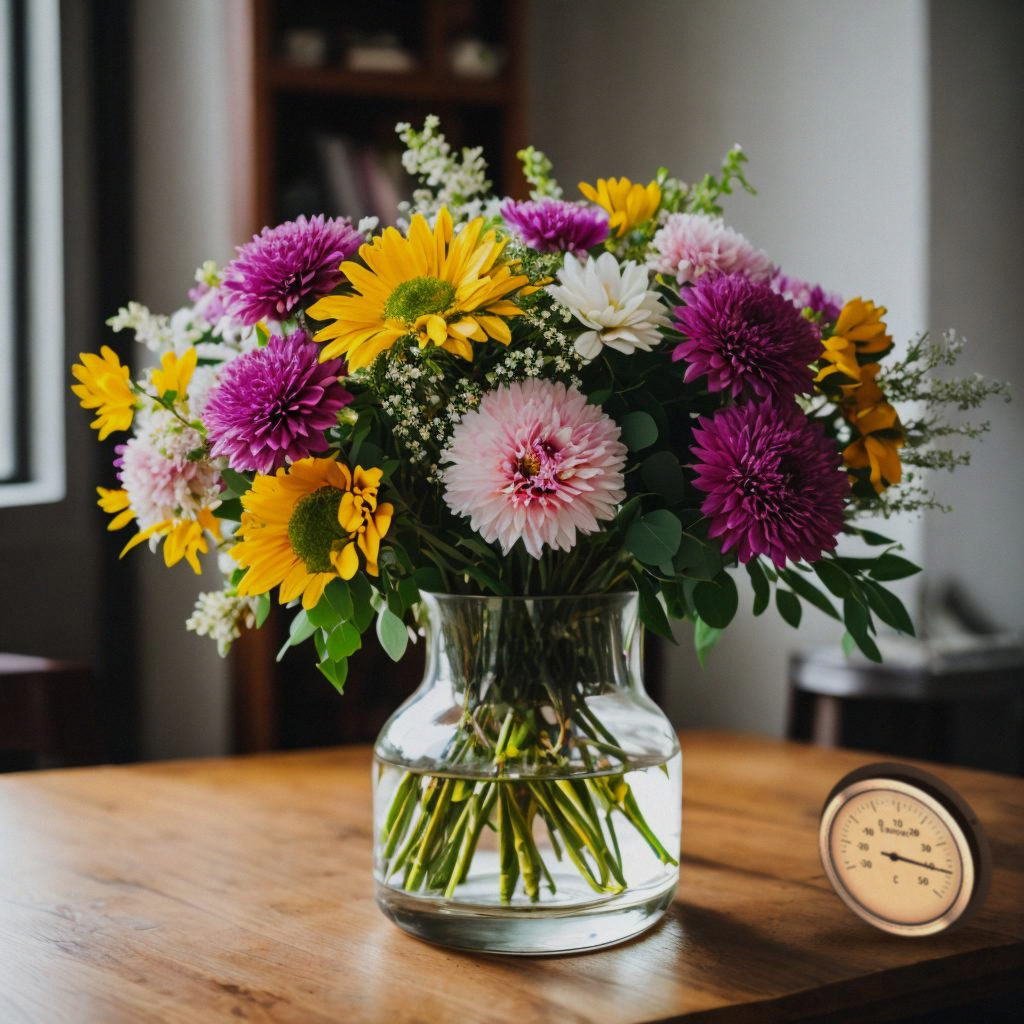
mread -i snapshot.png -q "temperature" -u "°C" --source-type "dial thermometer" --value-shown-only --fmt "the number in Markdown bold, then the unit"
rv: **40** °C
